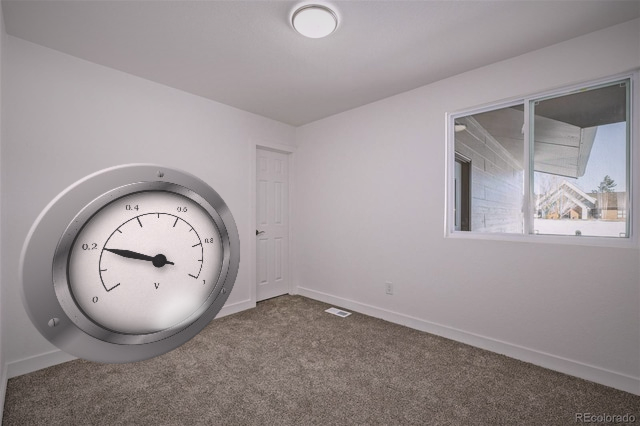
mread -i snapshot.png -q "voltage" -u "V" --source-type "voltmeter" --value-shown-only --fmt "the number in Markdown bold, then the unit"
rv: **0.2** V
